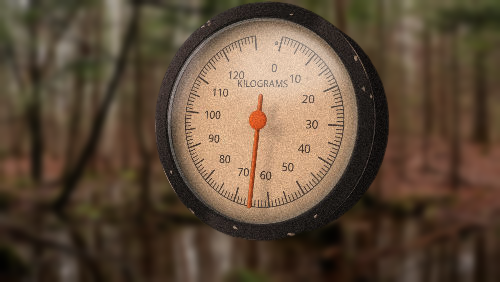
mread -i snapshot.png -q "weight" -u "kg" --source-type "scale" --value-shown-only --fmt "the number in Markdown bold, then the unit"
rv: **65** kg
